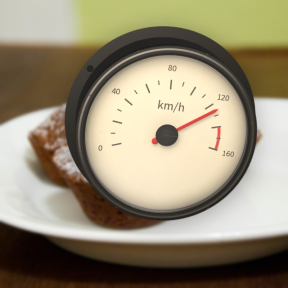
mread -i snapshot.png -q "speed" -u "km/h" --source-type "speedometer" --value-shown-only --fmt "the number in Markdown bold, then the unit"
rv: **125** km/h
